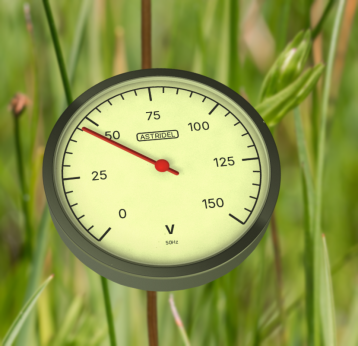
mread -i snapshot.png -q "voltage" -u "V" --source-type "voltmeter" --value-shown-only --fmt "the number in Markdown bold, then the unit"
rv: **45** V
